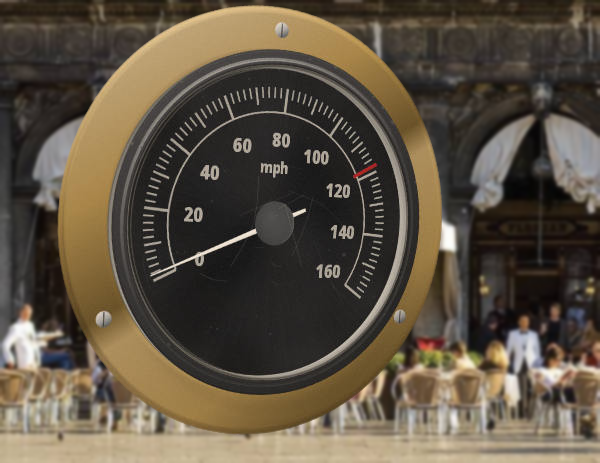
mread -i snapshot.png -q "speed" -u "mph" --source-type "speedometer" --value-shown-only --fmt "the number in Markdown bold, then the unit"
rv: **2** mph
